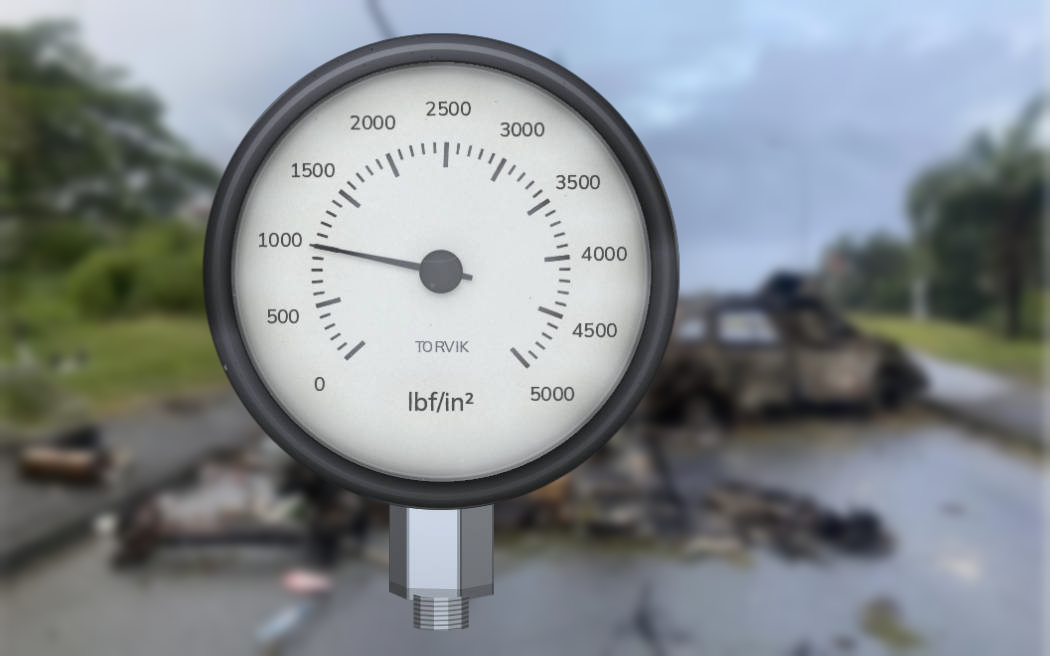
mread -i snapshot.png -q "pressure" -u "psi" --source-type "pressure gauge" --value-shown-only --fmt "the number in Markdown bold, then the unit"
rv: **1000** psi
